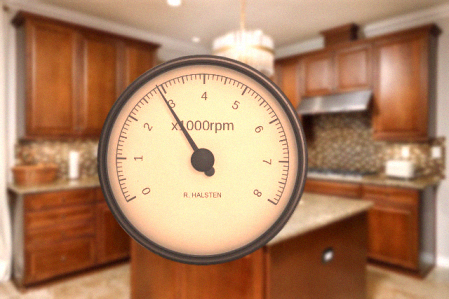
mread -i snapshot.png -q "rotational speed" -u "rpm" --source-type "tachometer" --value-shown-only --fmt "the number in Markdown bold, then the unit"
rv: **2900** rpm
